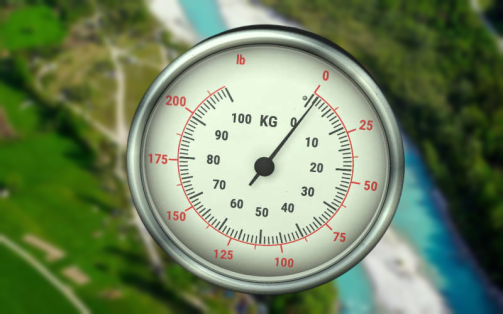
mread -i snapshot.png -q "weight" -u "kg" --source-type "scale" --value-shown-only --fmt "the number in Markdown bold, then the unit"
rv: **1** kg
